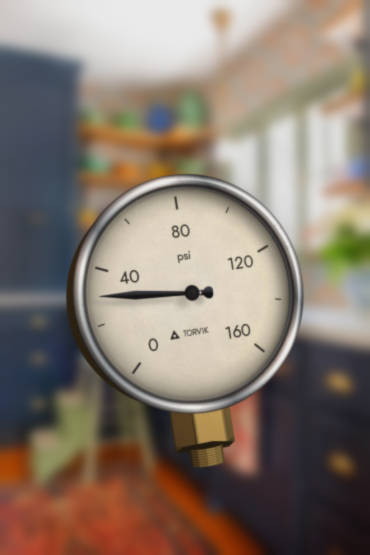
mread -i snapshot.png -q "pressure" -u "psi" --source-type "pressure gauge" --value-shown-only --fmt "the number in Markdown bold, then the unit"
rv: **30** psi
